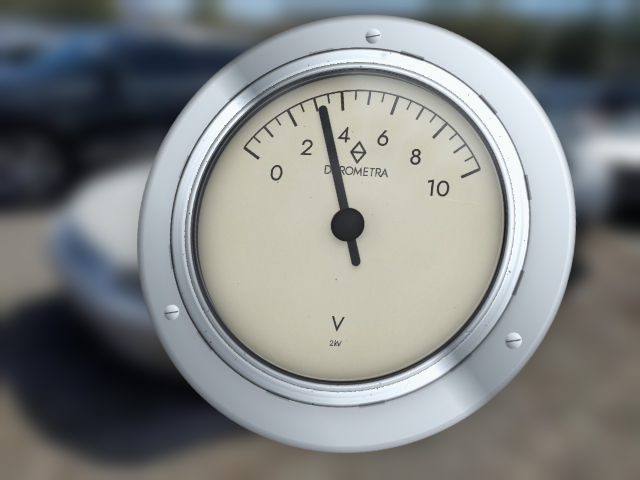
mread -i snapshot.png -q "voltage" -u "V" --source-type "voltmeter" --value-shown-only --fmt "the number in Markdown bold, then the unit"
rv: **3.25** V
